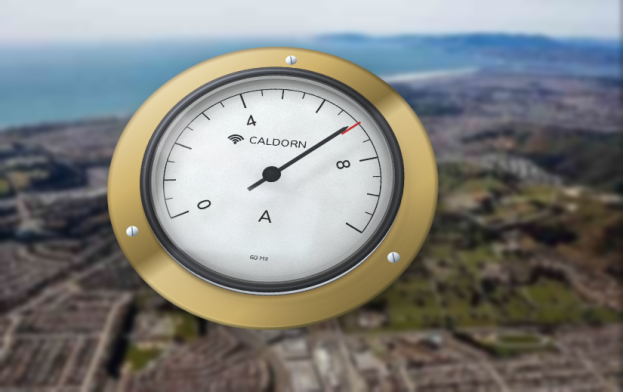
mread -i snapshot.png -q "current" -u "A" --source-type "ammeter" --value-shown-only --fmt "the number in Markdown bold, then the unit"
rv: **7** A
